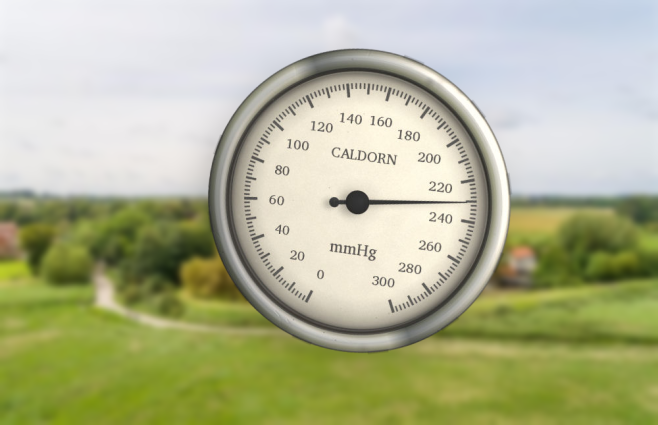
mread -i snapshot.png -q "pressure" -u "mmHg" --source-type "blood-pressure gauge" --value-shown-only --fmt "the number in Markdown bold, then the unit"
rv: **230** mmHg
